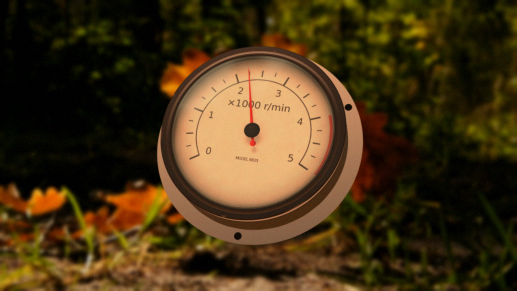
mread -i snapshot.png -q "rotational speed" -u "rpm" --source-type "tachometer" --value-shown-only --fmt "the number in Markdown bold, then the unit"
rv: **2250** rpm
